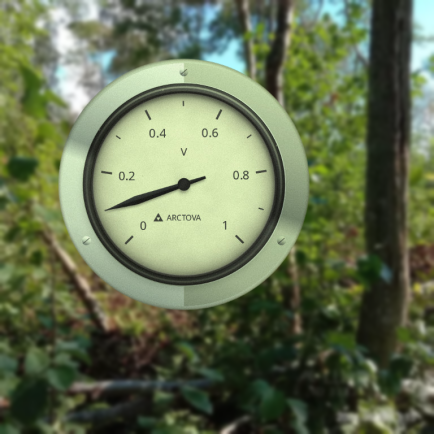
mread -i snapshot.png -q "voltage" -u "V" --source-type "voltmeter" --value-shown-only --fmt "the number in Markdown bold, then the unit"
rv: **0.1** V
